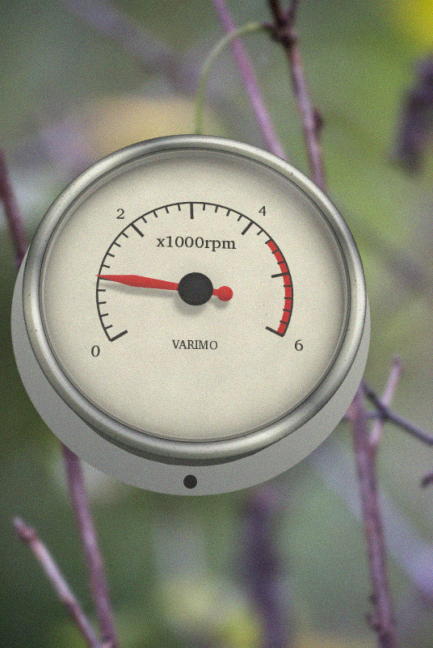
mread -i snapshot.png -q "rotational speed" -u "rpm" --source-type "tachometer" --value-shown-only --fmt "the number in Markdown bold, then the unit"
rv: **1000** rpm
